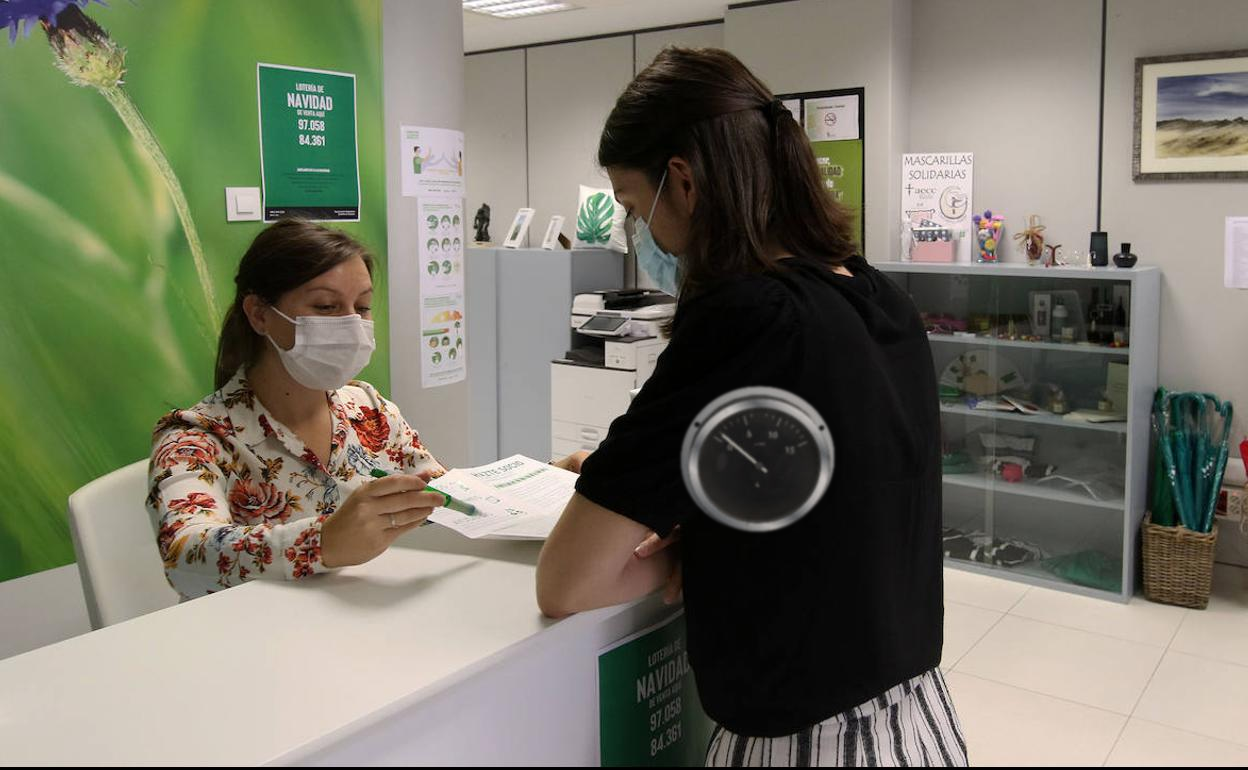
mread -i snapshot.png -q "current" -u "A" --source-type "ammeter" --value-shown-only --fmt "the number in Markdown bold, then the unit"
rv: **1** A
